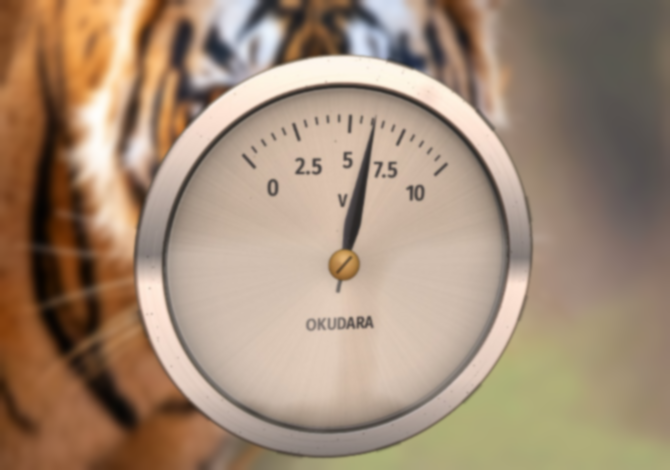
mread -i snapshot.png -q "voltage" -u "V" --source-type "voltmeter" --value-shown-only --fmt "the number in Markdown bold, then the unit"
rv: **6** V
